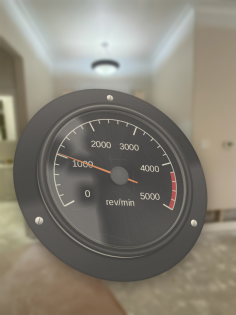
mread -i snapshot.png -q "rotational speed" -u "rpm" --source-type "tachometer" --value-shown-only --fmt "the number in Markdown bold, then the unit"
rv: **1000** rpm
